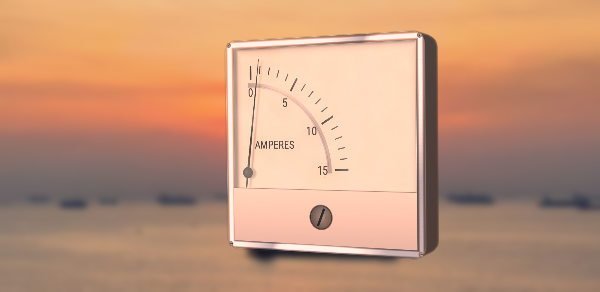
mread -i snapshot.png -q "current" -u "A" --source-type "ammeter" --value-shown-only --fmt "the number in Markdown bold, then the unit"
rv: **1** A
